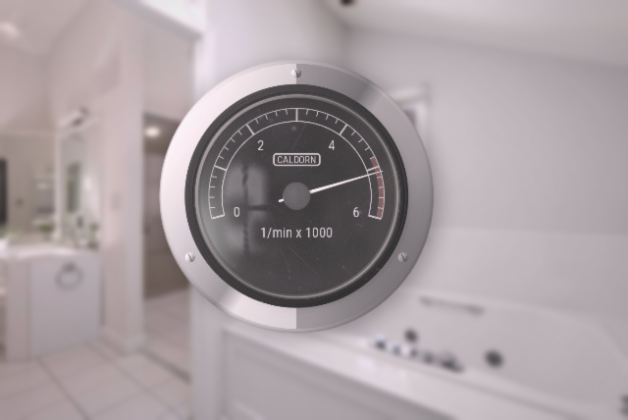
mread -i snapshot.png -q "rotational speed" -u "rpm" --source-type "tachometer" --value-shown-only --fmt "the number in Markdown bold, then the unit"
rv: **5100** rpm
